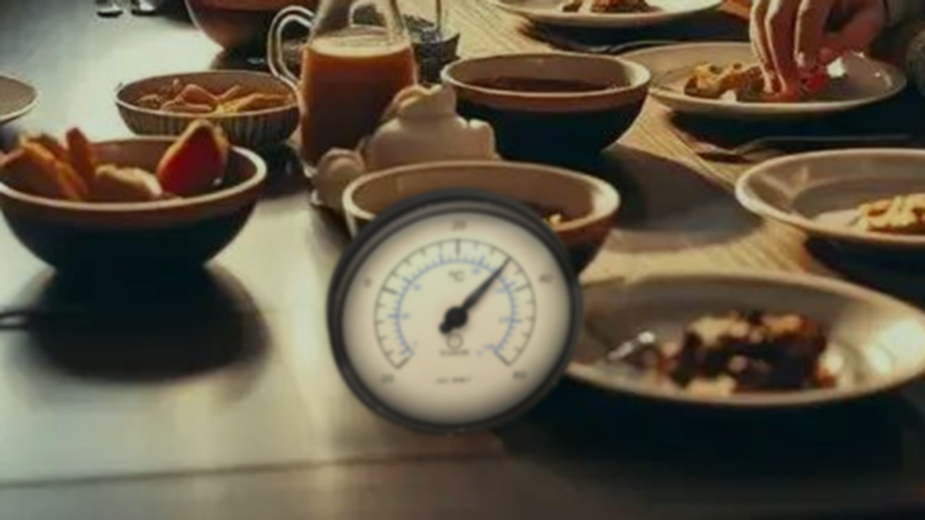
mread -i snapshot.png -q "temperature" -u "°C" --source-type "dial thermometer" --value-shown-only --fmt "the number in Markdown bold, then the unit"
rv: **32** °C
